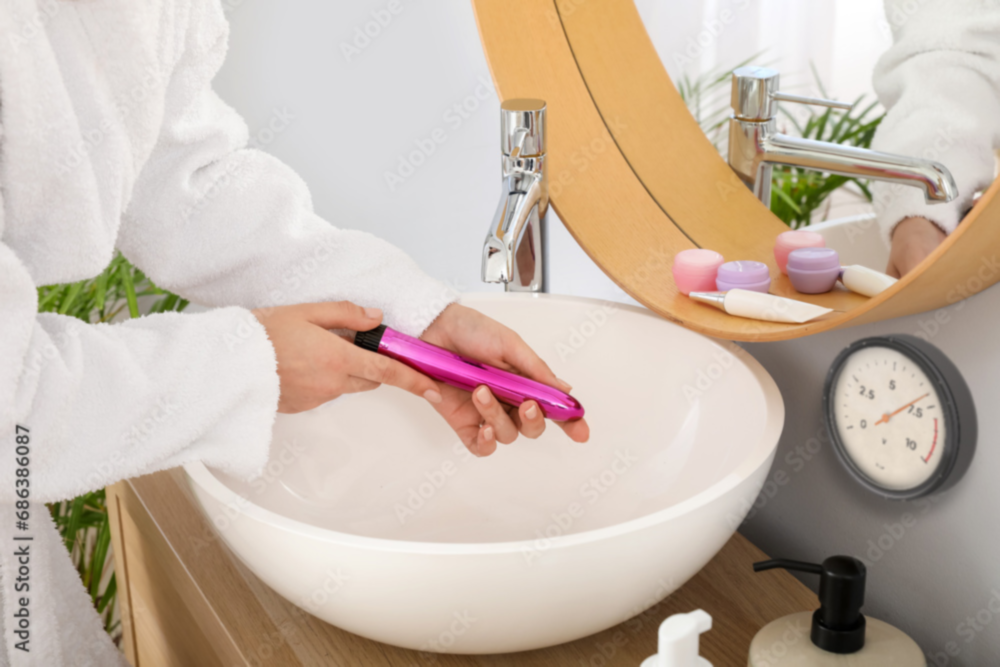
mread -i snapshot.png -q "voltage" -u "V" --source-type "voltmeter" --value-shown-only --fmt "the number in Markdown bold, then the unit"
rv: **7** V
